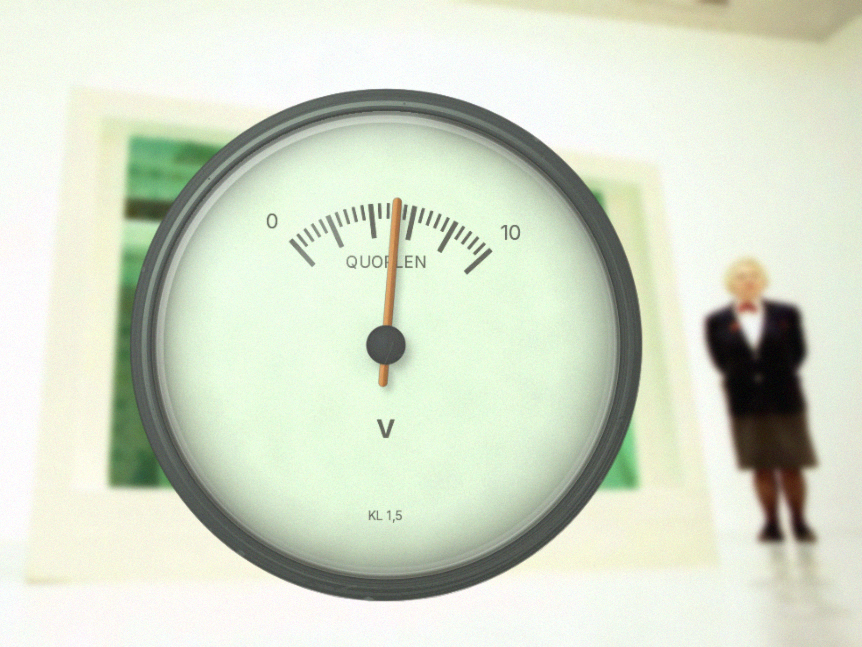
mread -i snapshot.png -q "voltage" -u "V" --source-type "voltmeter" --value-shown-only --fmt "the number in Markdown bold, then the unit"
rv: **5.2** V
